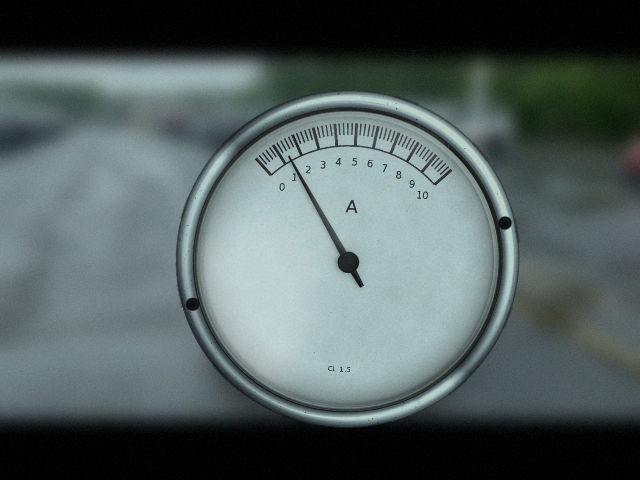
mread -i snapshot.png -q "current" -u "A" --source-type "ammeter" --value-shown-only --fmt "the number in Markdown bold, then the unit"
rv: **1.4** A
